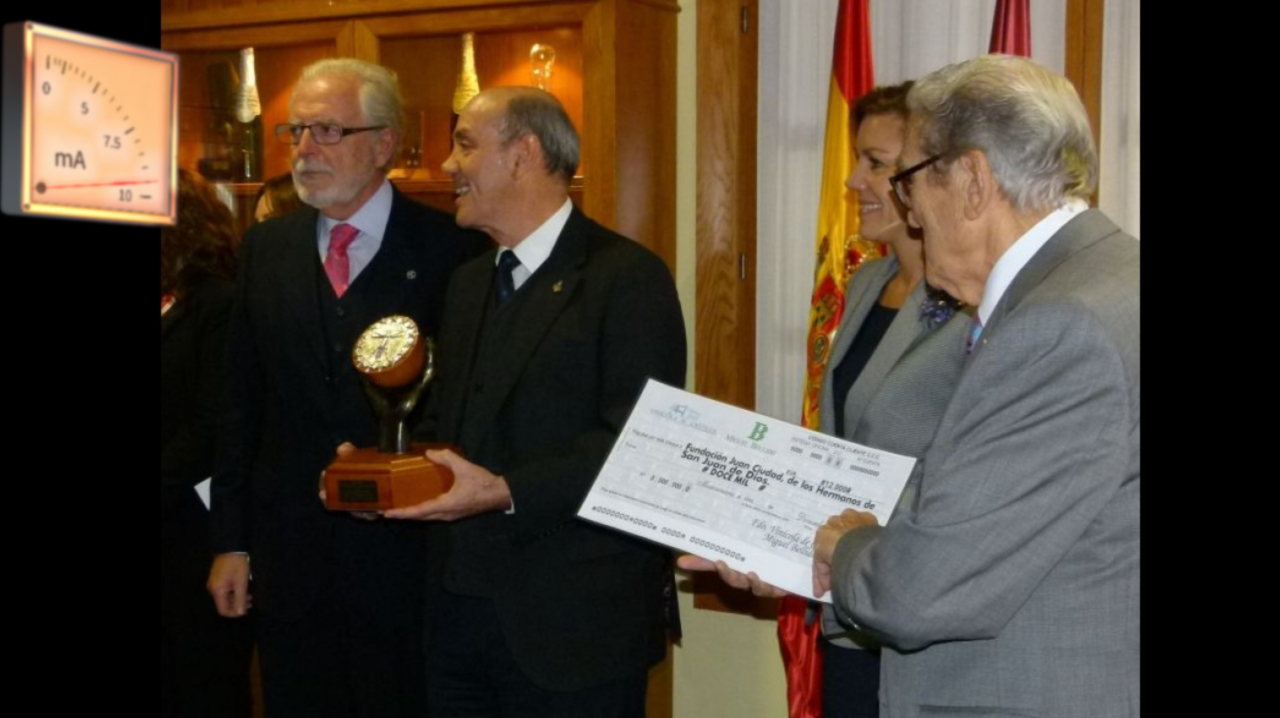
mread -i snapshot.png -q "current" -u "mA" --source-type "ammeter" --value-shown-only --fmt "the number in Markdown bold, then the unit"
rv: **9.5** mA
